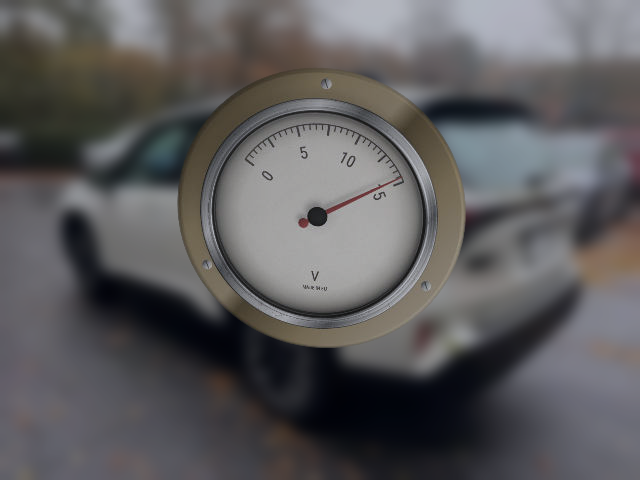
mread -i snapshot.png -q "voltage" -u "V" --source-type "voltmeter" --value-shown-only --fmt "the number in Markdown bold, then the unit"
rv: **14.5** V
